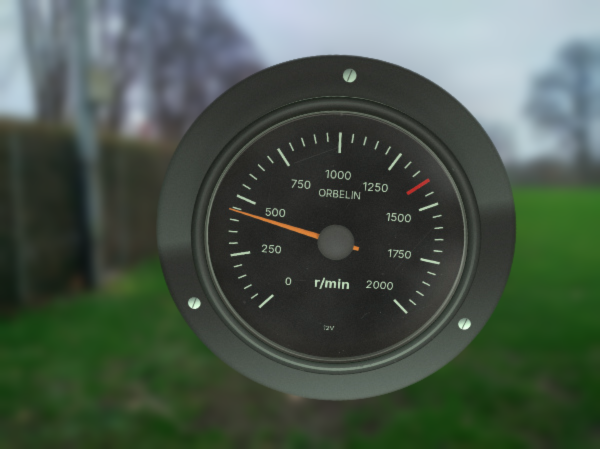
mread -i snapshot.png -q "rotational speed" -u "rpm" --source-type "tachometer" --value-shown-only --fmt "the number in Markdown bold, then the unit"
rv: **450** rpm
